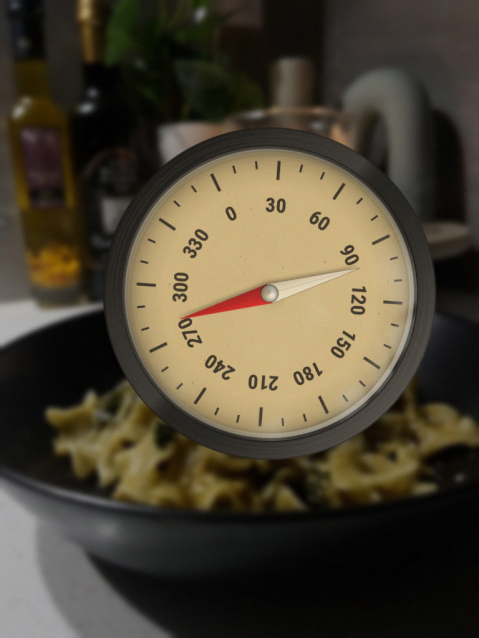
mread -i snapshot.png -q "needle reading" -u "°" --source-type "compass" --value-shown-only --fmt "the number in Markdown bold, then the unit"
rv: **280** °
